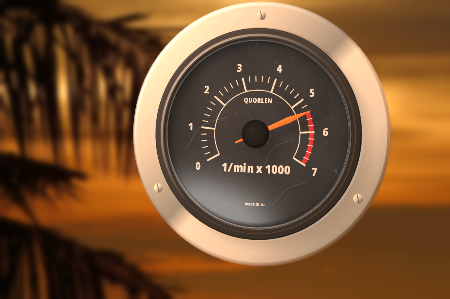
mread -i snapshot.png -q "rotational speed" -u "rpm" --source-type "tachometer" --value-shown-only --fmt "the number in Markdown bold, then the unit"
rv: **5400** rpm
